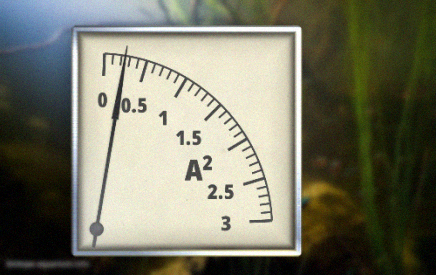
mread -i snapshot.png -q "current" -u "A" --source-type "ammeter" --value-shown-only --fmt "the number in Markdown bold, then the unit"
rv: **0.25** A
